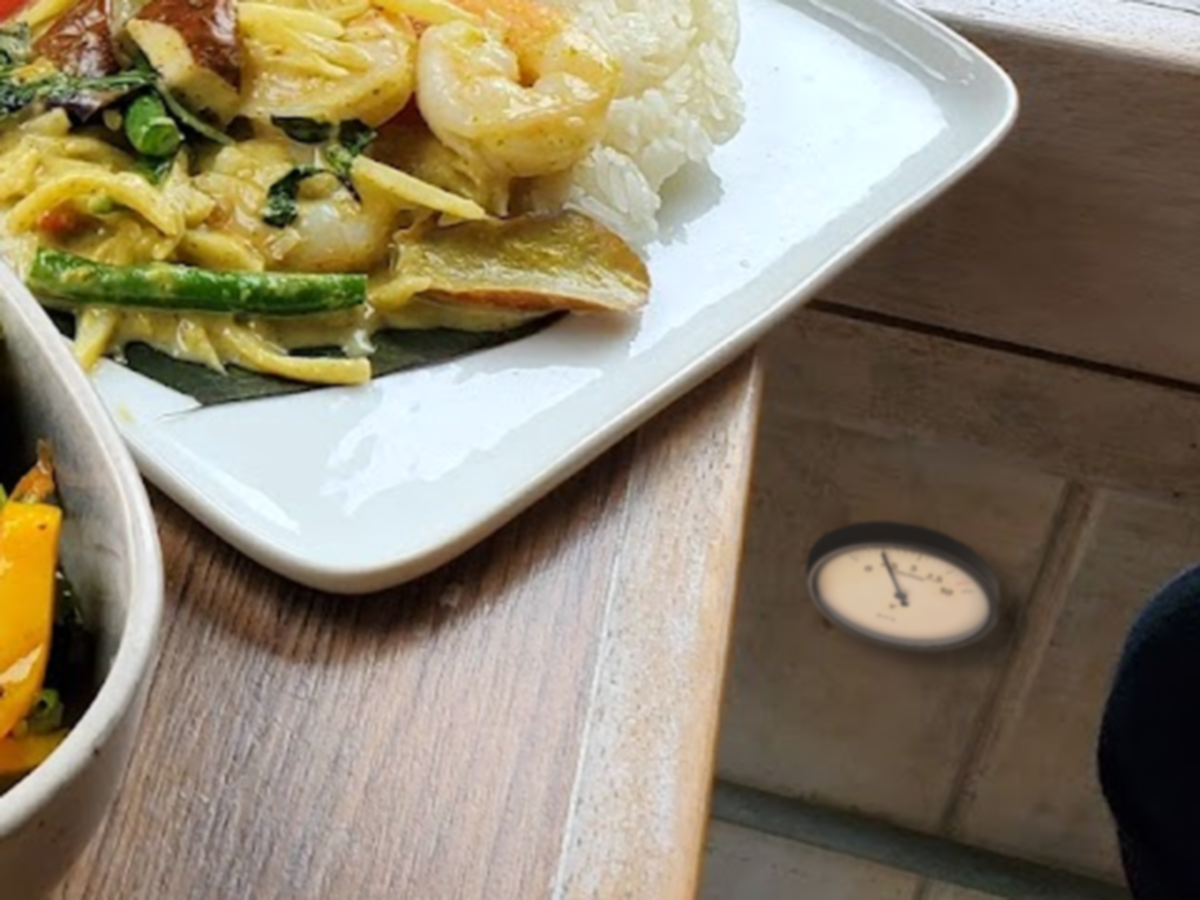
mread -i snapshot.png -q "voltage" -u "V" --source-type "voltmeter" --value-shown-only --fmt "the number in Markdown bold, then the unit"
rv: **2.5** V
